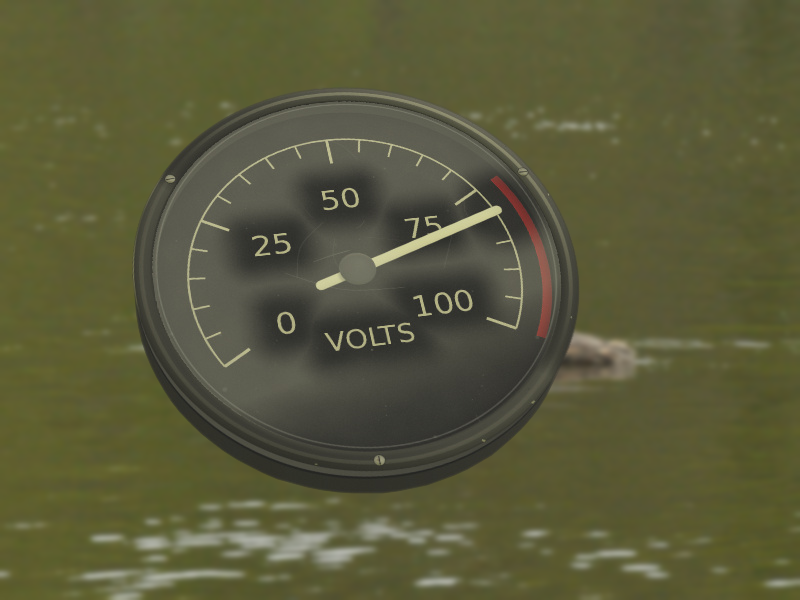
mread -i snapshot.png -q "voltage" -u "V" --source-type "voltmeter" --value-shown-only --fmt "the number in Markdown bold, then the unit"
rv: **80** V
